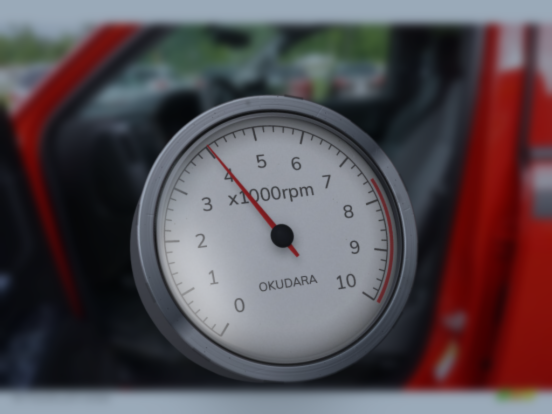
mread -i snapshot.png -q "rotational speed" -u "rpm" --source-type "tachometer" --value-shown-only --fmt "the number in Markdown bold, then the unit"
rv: **4000** rpm
